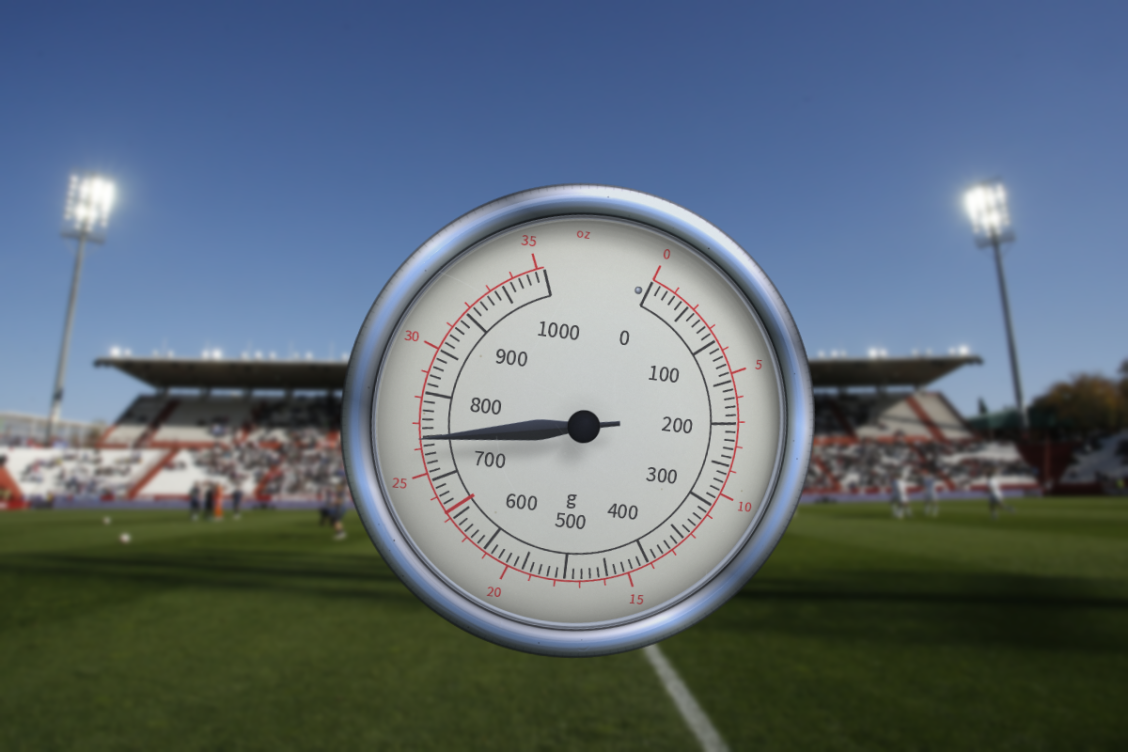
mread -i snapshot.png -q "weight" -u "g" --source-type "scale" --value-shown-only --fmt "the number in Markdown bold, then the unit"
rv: **750** g
